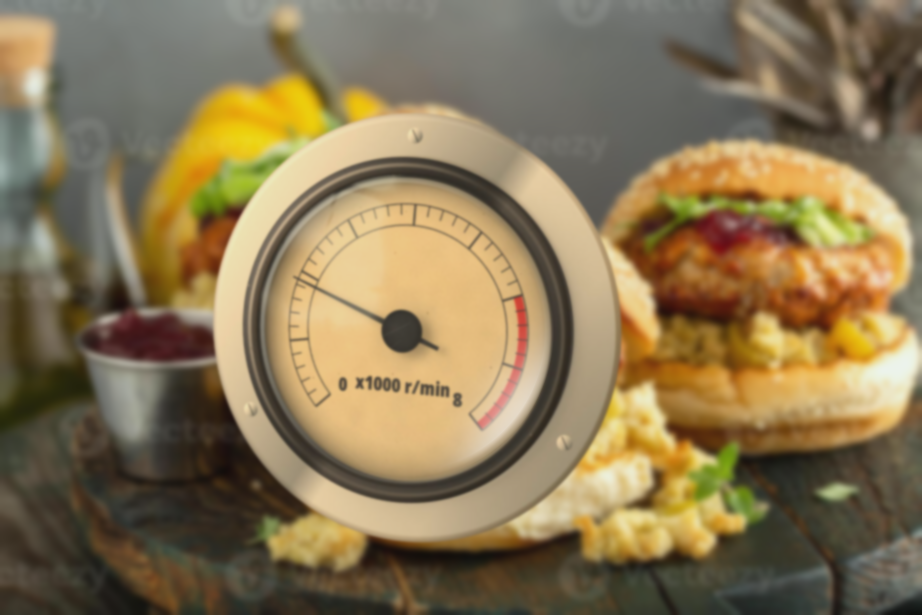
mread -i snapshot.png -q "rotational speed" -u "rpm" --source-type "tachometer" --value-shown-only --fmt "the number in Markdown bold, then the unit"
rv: **1900** rpm
